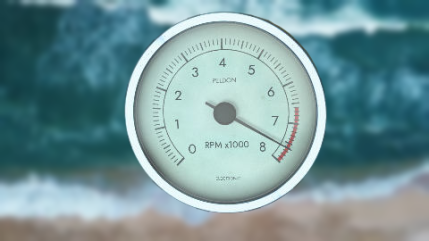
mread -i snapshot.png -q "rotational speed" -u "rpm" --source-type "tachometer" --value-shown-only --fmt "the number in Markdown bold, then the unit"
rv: **7600** rpm
